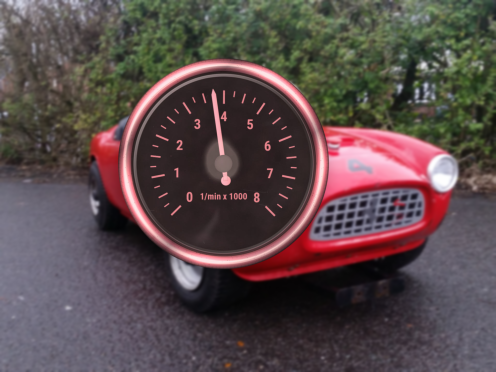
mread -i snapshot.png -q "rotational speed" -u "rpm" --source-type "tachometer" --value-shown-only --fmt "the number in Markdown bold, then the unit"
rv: **3750** rpm
